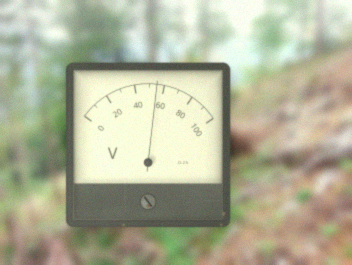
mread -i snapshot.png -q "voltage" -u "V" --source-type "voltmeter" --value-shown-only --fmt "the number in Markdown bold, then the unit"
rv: **55** V
